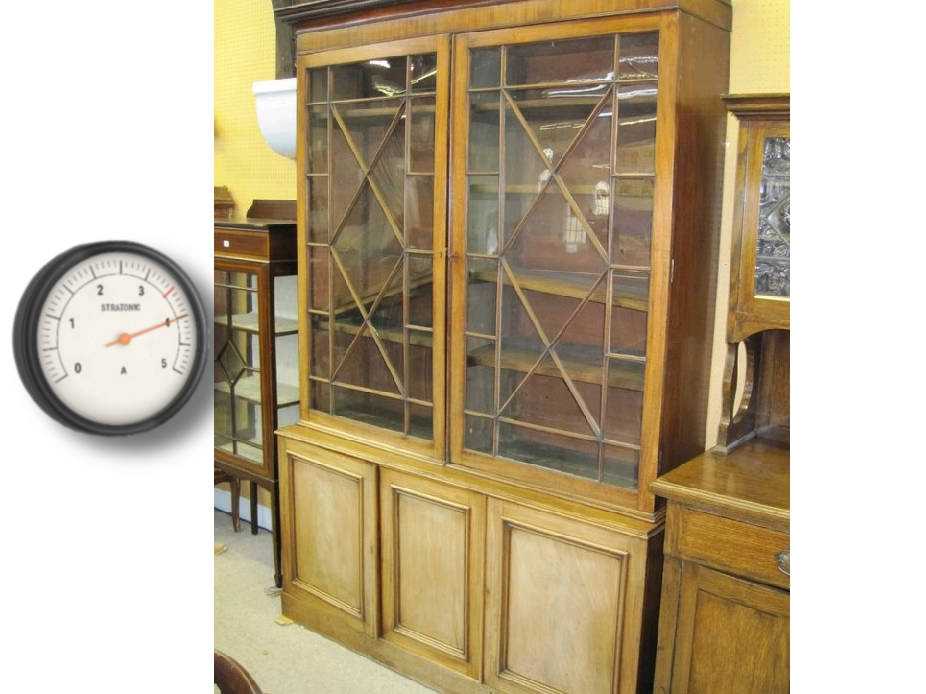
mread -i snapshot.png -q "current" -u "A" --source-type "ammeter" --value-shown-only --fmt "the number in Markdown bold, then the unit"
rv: **4** A
